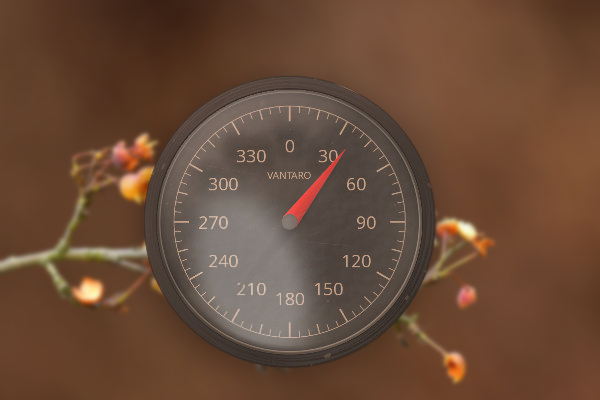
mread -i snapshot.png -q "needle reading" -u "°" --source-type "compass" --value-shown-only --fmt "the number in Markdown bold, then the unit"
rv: **37.5** °
